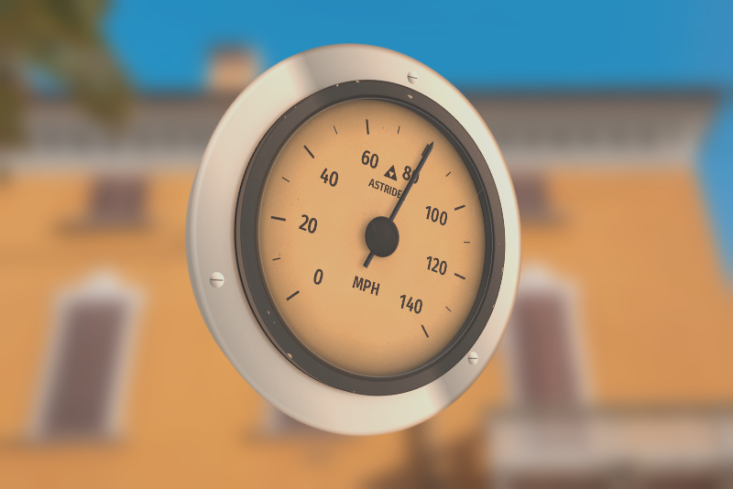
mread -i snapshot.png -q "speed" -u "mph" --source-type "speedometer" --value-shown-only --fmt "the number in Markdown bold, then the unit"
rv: **80** mph
